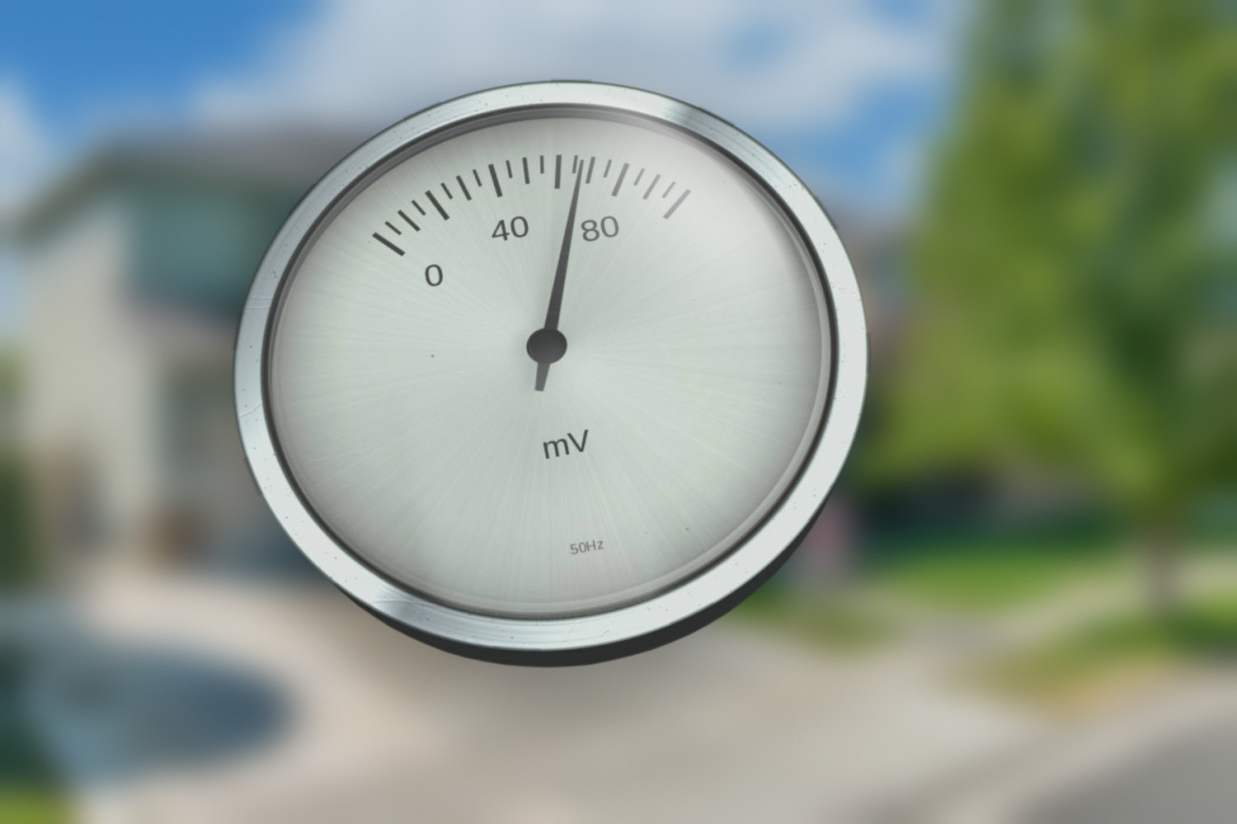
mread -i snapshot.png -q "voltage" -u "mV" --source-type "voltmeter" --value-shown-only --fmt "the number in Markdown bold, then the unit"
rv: **67.5** mV
